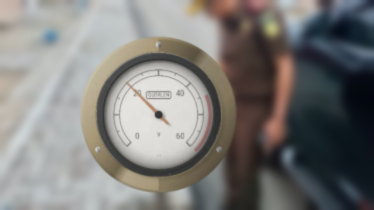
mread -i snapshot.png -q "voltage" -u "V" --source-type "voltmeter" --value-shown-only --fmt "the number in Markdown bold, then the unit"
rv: **20** V
